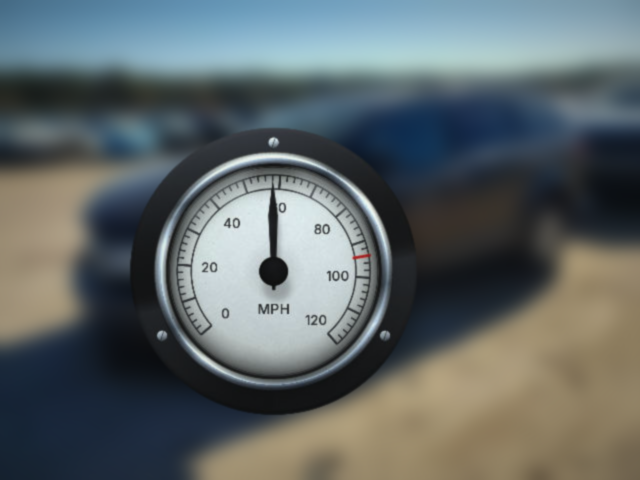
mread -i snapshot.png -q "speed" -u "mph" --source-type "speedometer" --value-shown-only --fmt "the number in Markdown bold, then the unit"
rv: **58** mph
